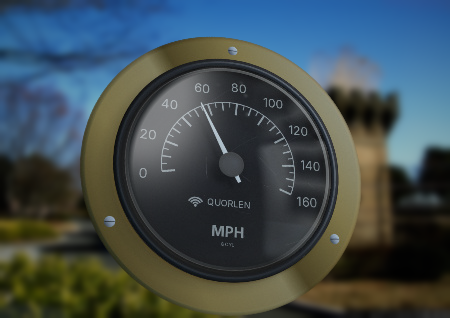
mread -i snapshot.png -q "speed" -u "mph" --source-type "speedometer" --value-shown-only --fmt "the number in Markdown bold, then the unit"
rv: **55** mph
